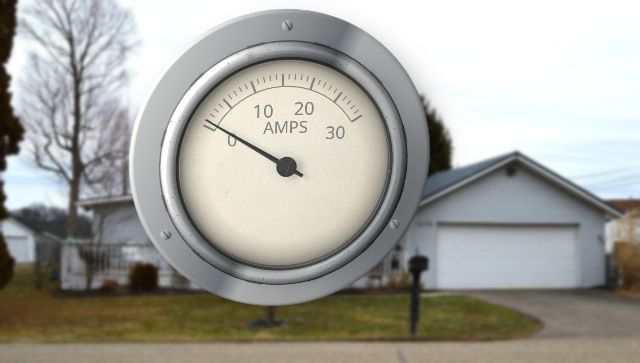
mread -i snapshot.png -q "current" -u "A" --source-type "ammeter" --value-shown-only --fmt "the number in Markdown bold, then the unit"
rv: **1** A
